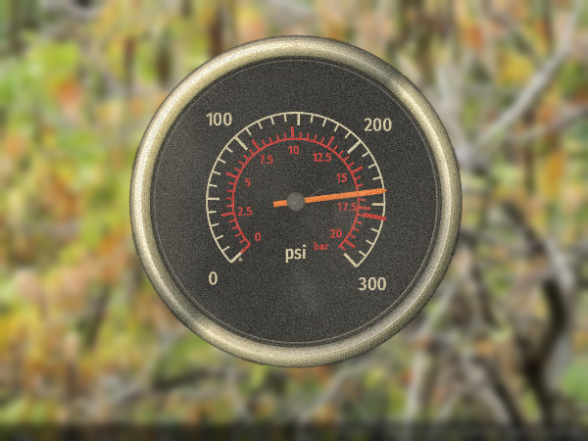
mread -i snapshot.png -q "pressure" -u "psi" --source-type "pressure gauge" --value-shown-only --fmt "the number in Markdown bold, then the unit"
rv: **240** psi
